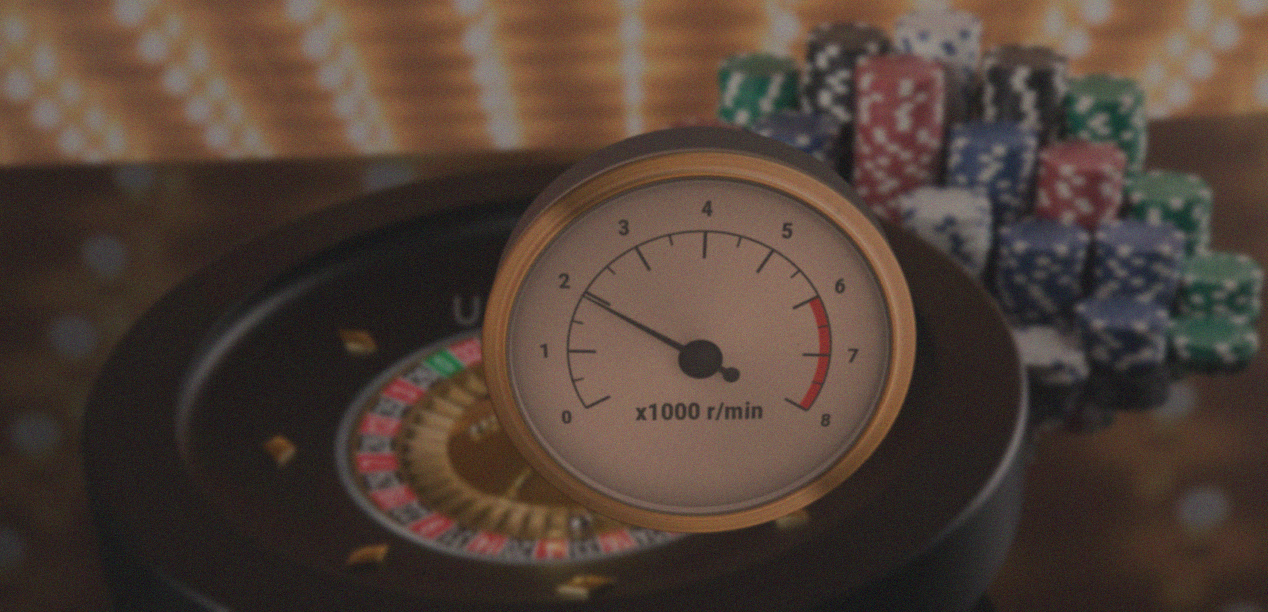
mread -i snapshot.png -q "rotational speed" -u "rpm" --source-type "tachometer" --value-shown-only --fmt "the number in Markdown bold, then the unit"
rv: **2000** rpm
